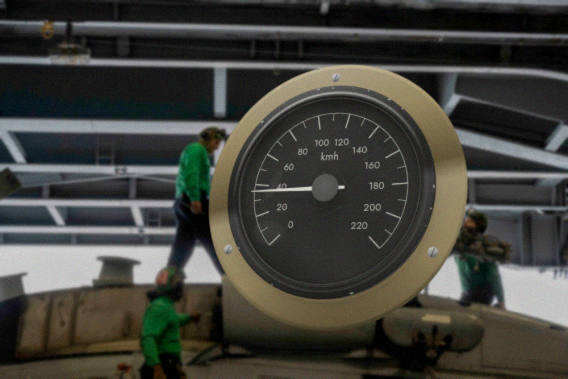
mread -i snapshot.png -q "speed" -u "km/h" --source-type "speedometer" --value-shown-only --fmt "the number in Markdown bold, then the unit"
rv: **35** km/h
